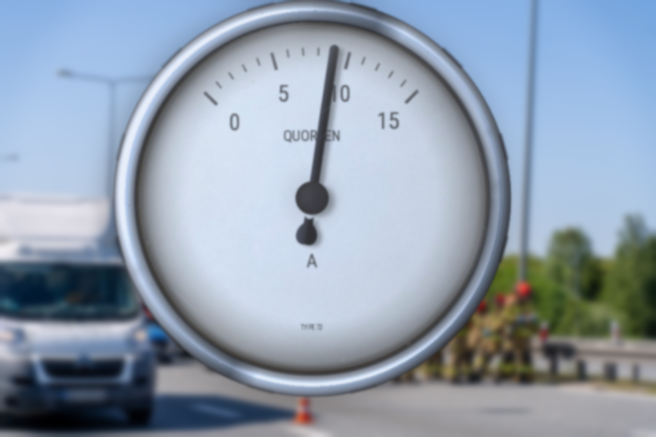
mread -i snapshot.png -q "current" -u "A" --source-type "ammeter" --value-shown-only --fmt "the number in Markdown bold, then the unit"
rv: **9** A
